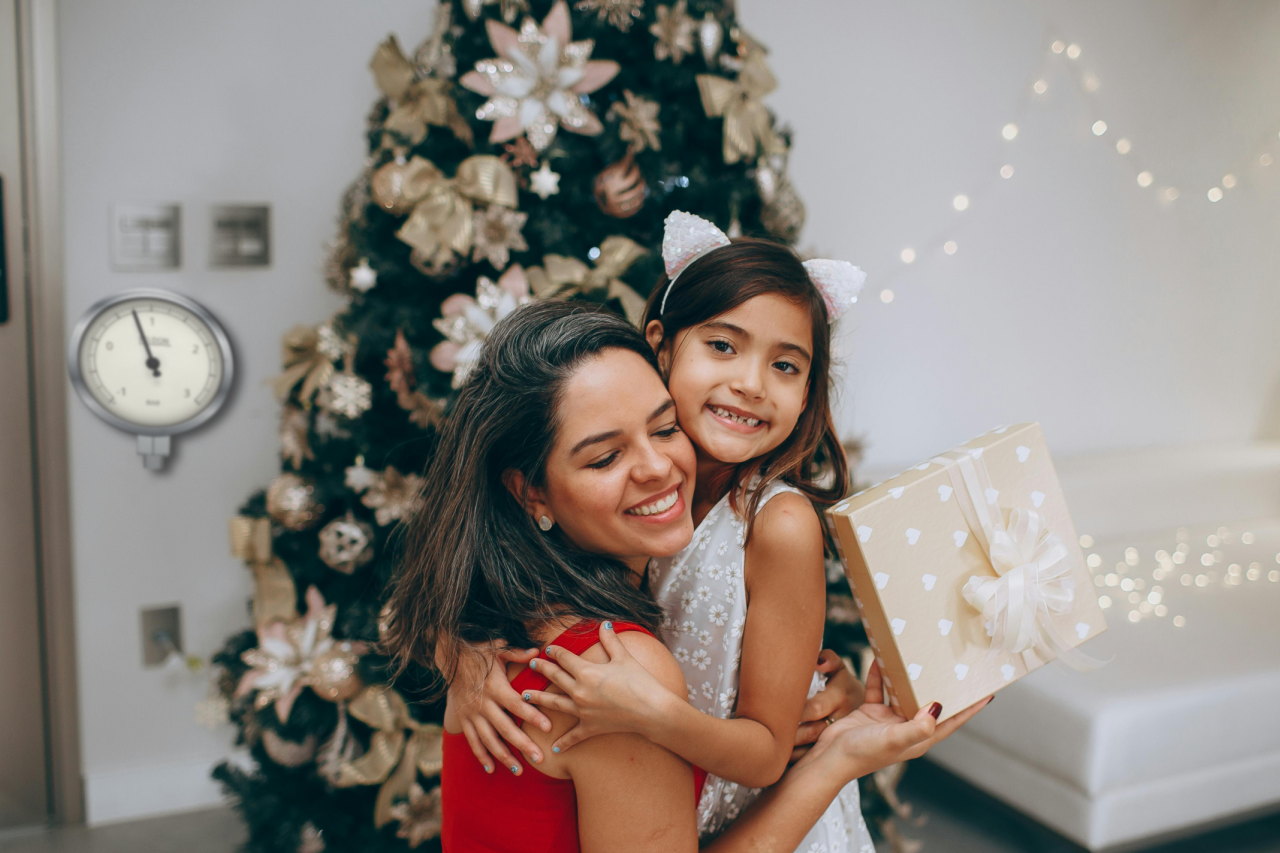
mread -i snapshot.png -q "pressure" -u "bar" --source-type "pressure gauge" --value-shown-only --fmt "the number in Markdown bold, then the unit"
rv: **0.75** bar
